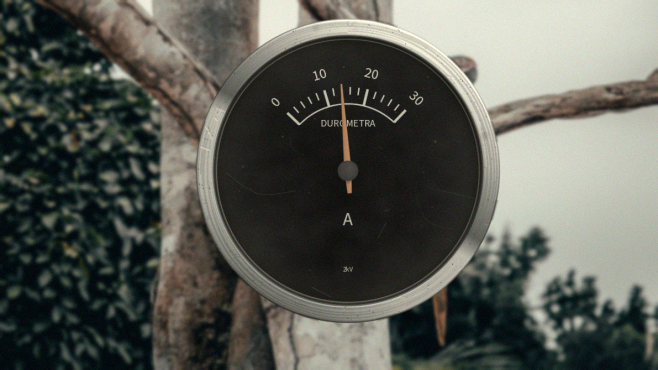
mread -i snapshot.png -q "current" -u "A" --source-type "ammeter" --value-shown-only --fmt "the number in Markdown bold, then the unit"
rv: **14** A
